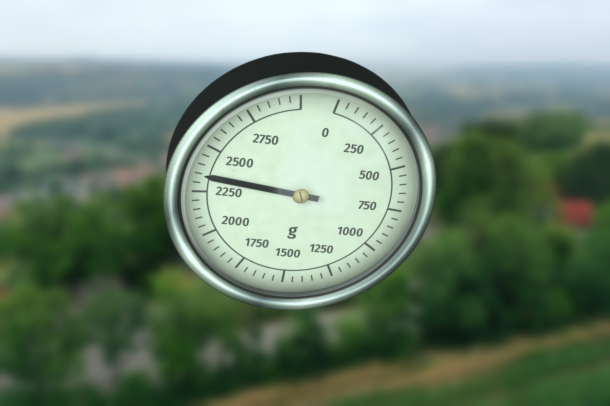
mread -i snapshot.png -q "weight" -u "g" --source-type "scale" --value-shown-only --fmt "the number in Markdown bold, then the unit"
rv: **2350** g
